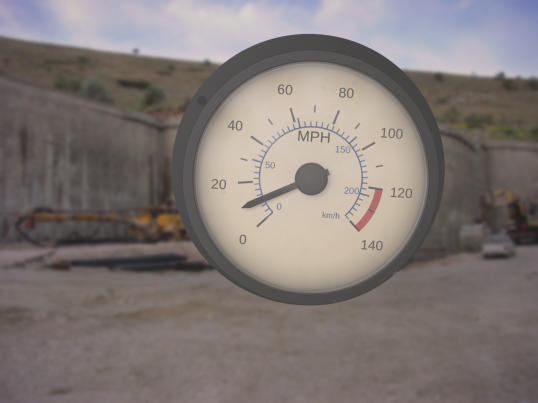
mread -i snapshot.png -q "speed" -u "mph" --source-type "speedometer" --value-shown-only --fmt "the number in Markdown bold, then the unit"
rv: **10** mph
